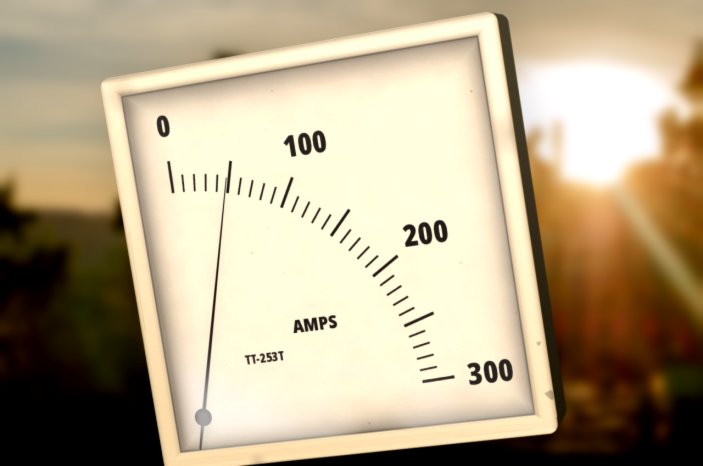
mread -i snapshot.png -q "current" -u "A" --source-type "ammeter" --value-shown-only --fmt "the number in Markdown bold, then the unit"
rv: **50** A
